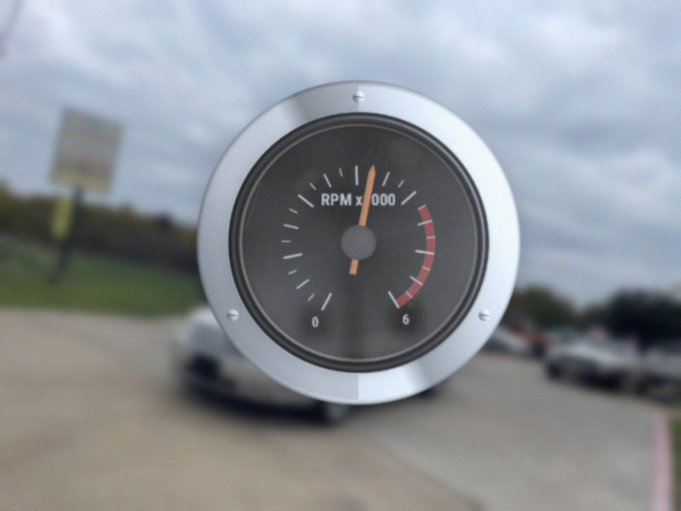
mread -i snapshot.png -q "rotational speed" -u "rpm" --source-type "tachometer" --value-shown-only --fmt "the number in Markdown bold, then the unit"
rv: **3250** rpm
